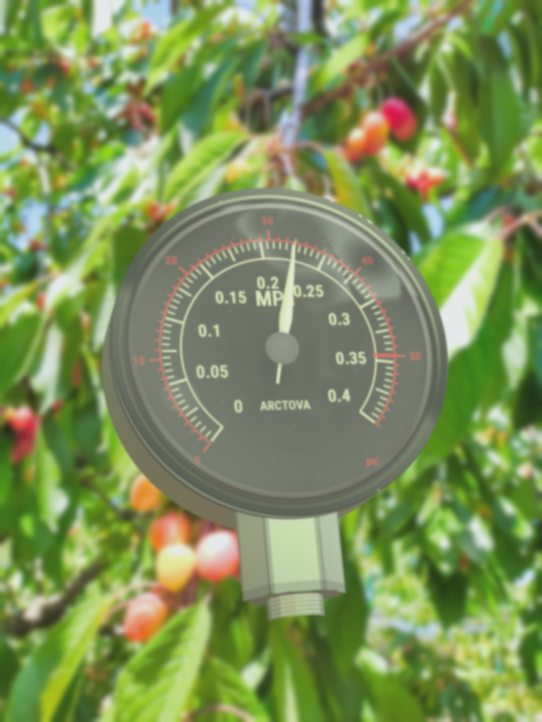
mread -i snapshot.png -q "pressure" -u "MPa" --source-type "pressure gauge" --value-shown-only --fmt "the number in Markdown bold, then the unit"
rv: **0.225** MPa
